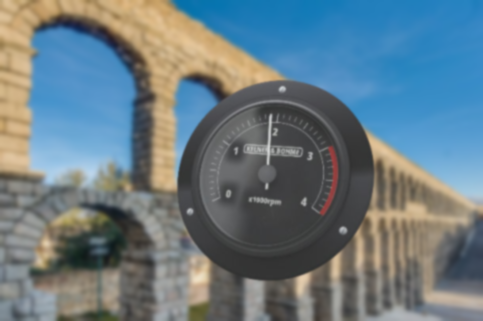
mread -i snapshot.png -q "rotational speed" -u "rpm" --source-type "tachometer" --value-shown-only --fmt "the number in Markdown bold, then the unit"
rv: **1900** rpm
